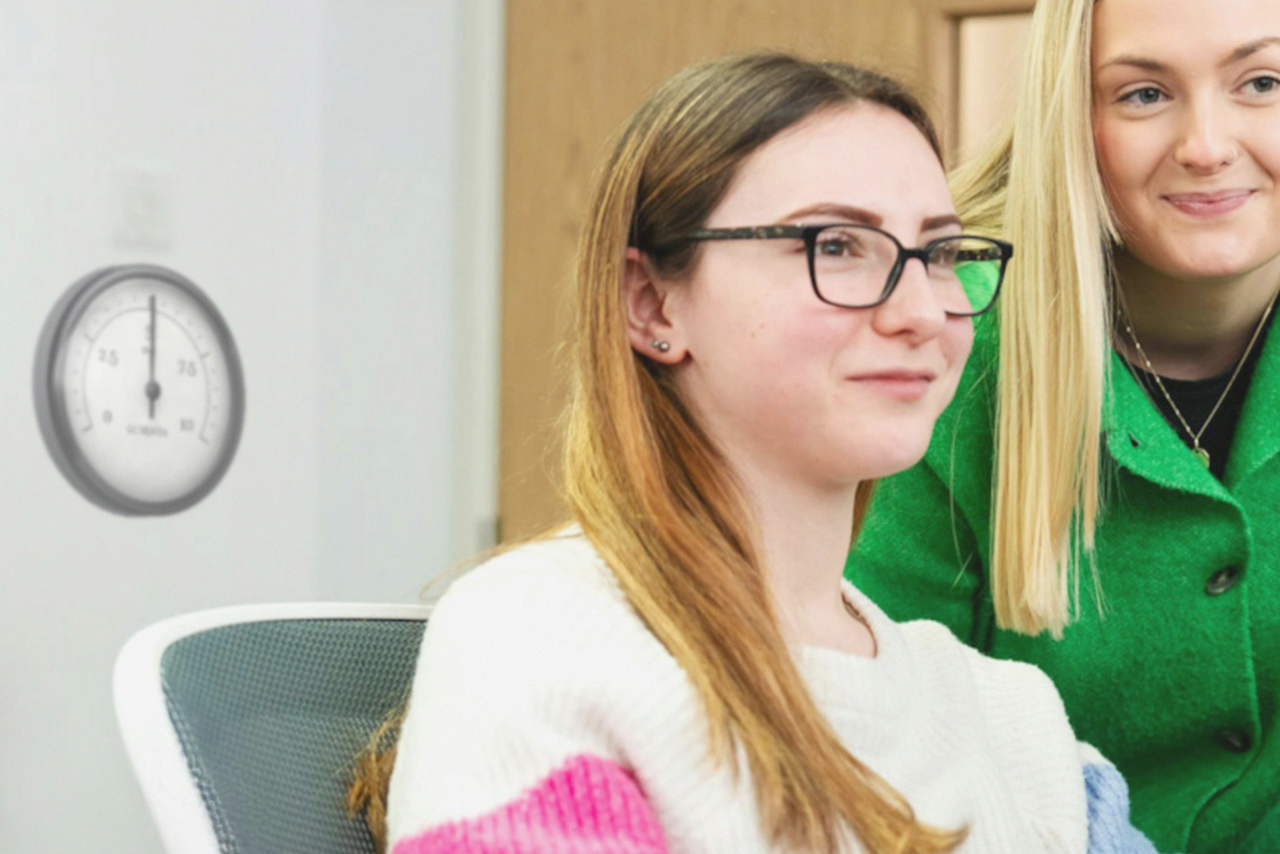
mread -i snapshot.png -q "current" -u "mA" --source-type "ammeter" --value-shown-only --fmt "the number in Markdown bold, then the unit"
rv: **5** mA
